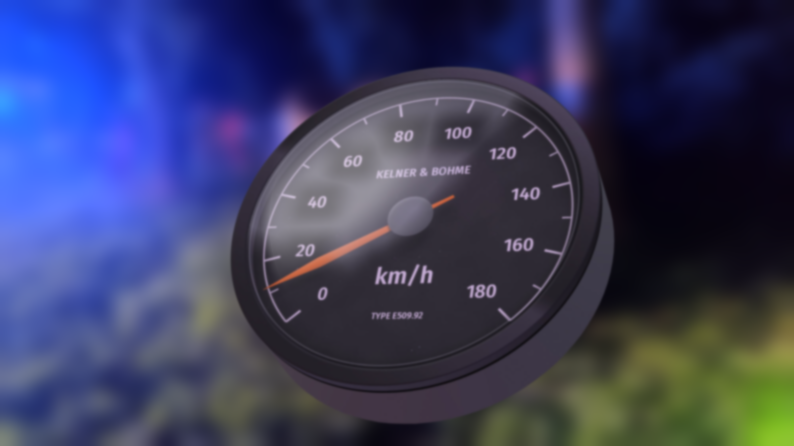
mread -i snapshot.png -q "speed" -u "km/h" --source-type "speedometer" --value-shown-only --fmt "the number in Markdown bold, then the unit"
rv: **10** km/h
